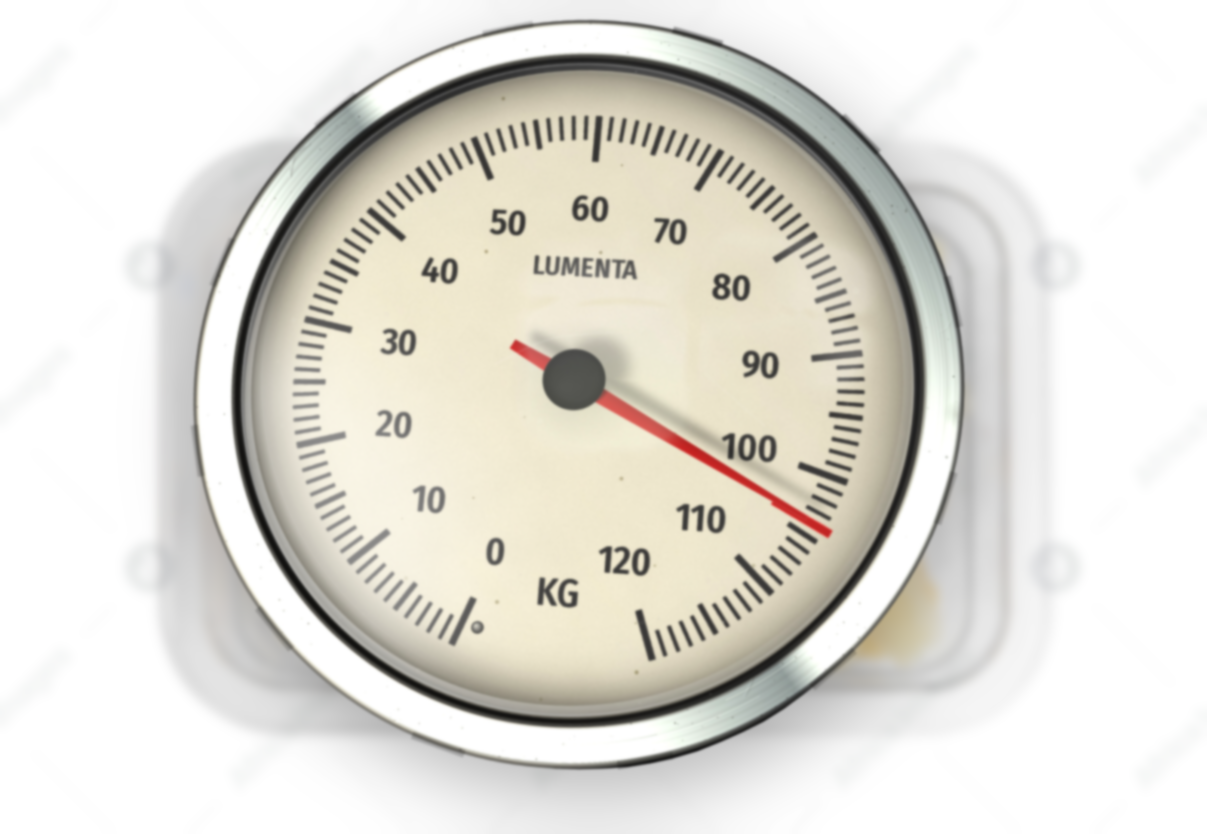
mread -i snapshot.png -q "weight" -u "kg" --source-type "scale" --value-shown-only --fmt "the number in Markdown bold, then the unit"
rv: **104** kg
